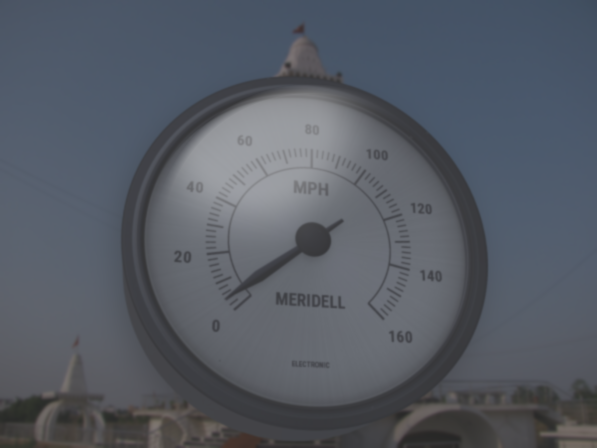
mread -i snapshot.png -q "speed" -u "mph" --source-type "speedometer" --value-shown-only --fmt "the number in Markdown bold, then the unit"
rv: **4** mph
